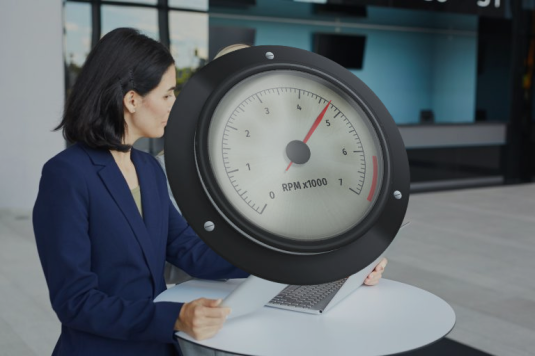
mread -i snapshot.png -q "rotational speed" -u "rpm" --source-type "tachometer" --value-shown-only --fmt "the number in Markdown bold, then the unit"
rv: **4700** rpm
